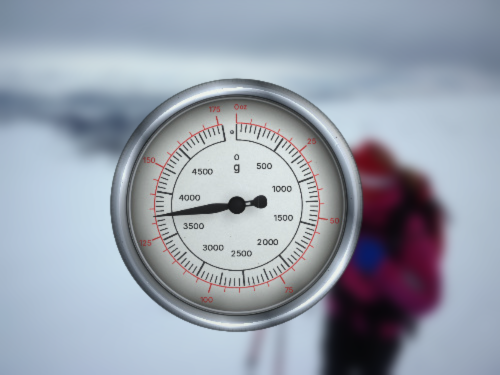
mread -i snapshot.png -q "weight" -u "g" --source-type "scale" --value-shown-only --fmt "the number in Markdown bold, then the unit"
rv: **3750** g
